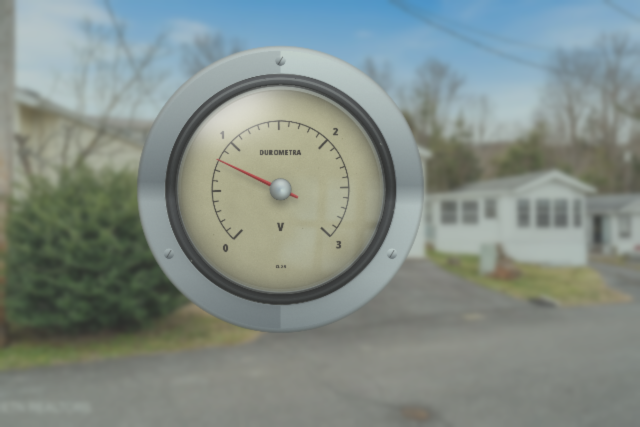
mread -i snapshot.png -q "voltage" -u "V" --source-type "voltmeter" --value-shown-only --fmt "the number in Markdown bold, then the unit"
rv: **0.8** V
